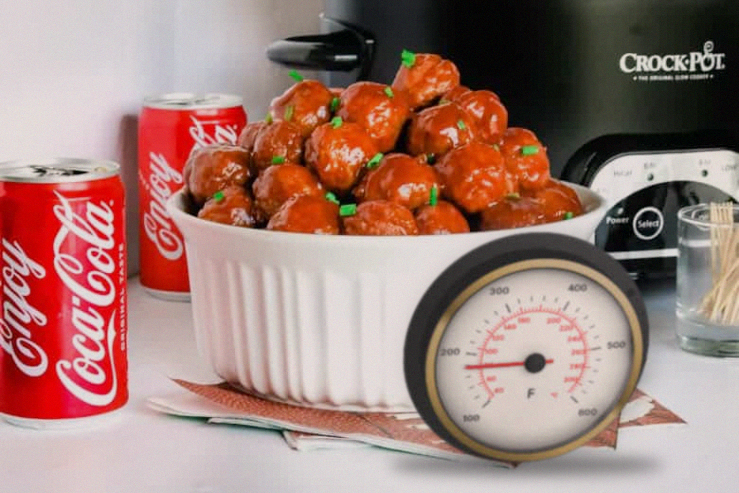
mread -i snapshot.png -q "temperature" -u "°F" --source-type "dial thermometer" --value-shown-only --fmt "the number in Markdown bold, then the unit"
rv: **180** °F
